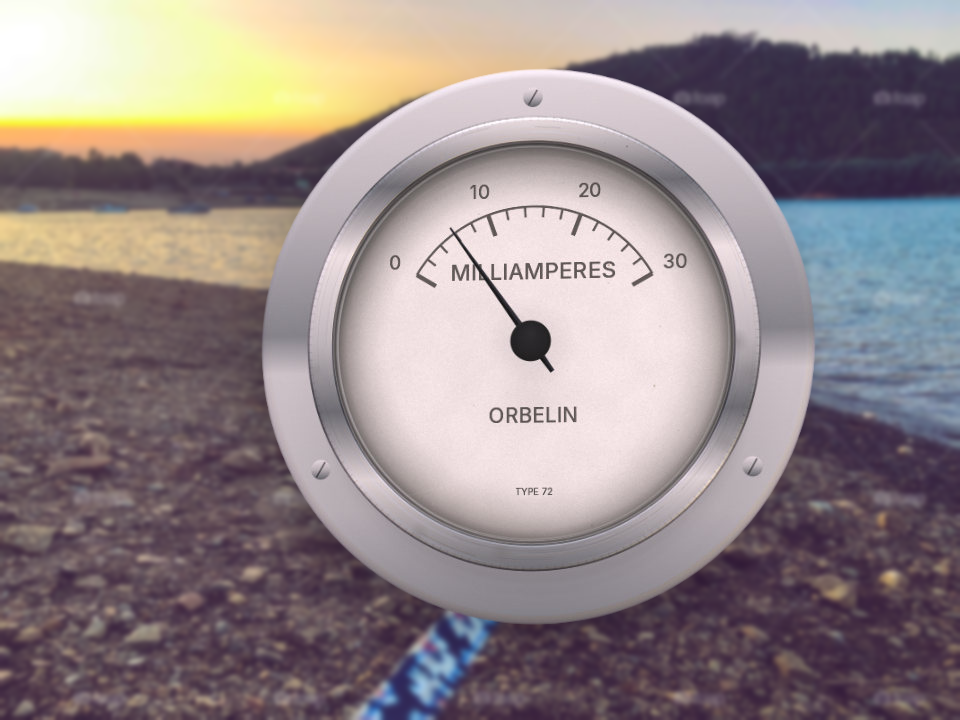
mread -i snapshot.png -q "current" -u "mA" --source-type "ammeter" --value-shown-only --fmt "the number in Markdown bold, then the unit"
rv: **6** mA
